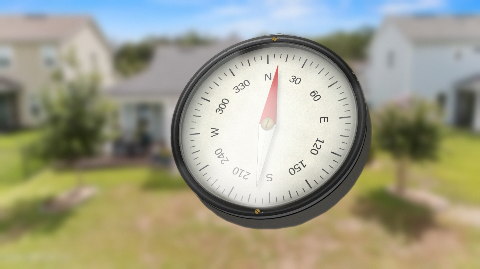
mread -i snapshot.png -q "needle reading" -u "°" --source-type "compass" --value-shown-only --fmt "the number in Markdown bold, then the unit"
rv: **10** °
